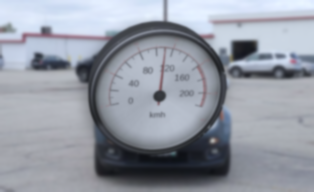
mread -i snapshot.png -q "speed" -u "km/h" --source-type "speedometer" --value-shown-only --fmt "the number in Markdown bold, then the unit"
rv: **110** km/h
